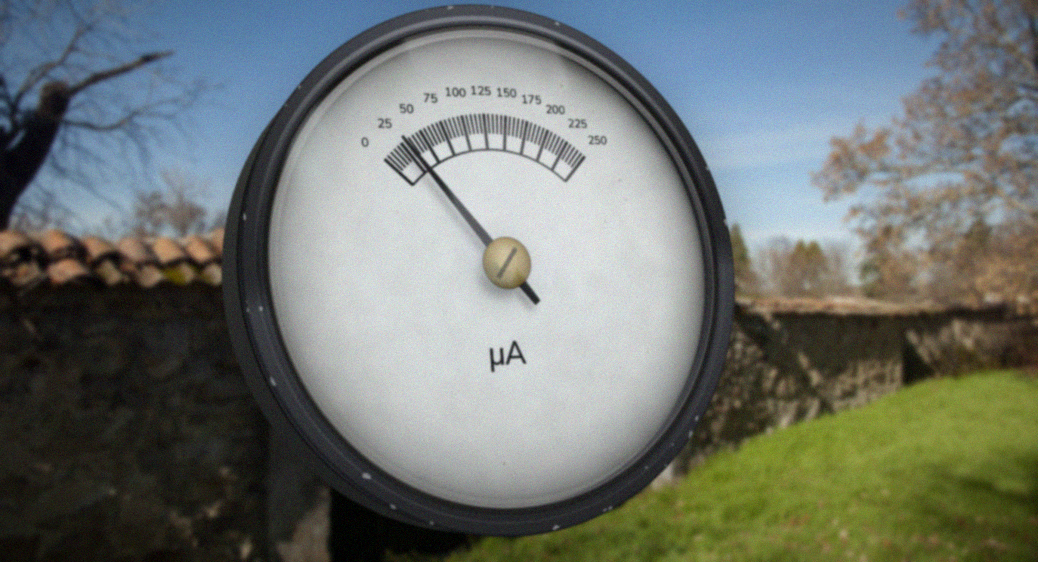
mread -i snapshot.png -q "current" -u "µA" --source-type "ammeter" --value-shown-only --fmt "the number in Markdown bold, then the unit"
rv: **25** µA
